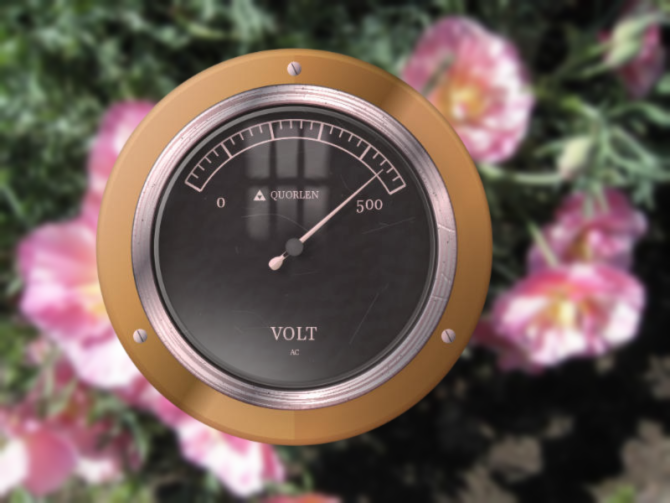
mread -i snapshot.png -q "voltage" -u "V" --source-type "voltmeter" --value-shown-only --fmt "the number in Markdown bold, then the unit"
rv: **450** V
